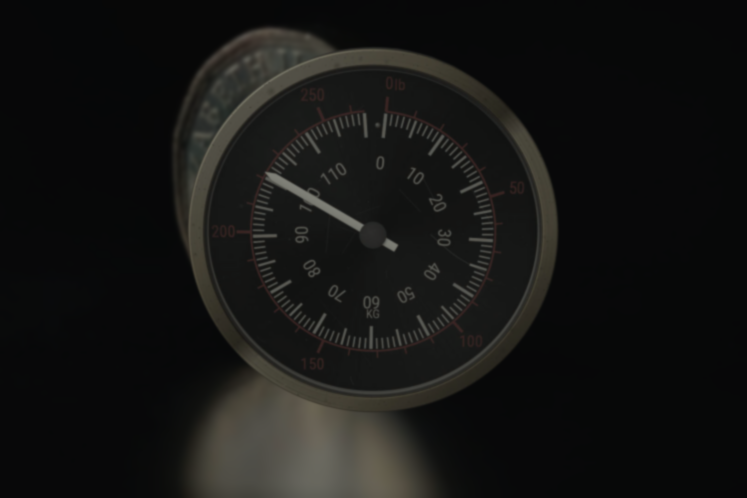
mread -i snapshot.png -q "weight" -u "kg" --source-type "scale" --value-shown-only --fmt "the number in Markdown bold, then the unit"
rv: **101** kg
